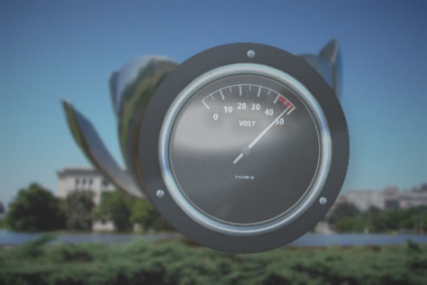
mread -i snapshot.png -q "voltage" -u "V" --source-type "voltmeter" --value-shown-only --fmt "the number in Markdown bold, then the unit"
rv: **47.5** V
